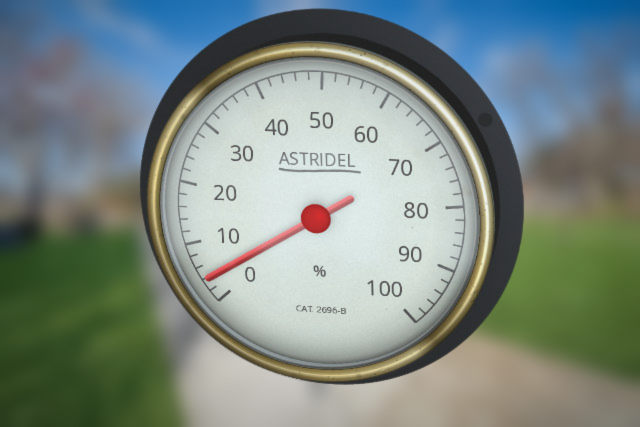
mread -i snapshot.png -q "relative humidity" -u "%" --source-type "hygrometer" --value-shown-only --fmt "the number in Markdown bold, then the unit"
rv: **4** %
